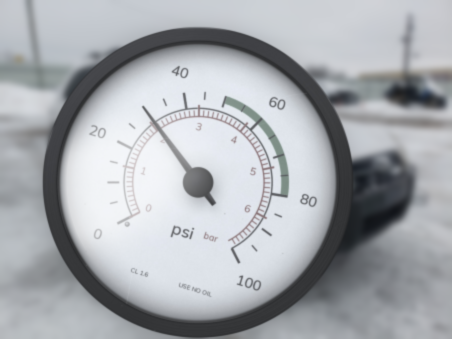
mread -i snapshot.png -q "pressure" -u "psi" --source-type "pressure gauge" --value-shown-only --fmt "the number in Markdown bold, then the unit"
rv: **30** psi
